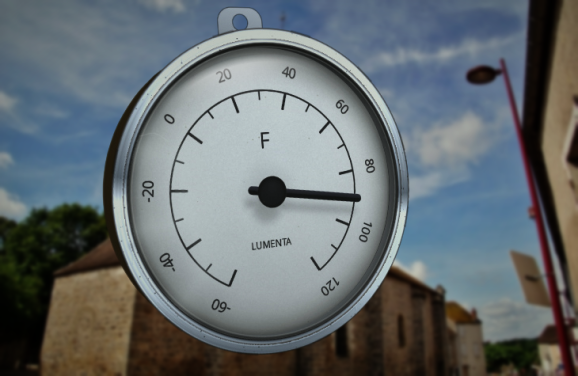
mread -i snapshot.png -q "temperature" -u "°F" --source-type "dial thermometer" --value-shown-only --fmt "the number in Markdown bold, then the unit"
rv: **90** °F
